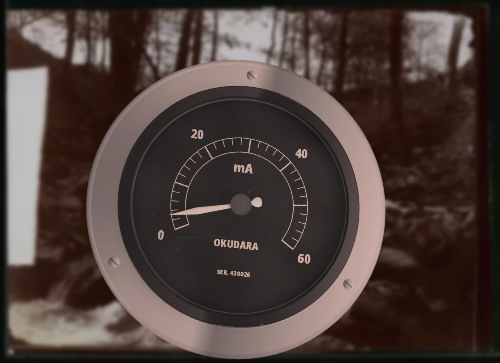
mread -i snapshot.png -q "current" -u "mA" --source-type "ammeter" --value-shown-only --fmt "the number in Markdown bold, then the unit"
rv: **3** mA
